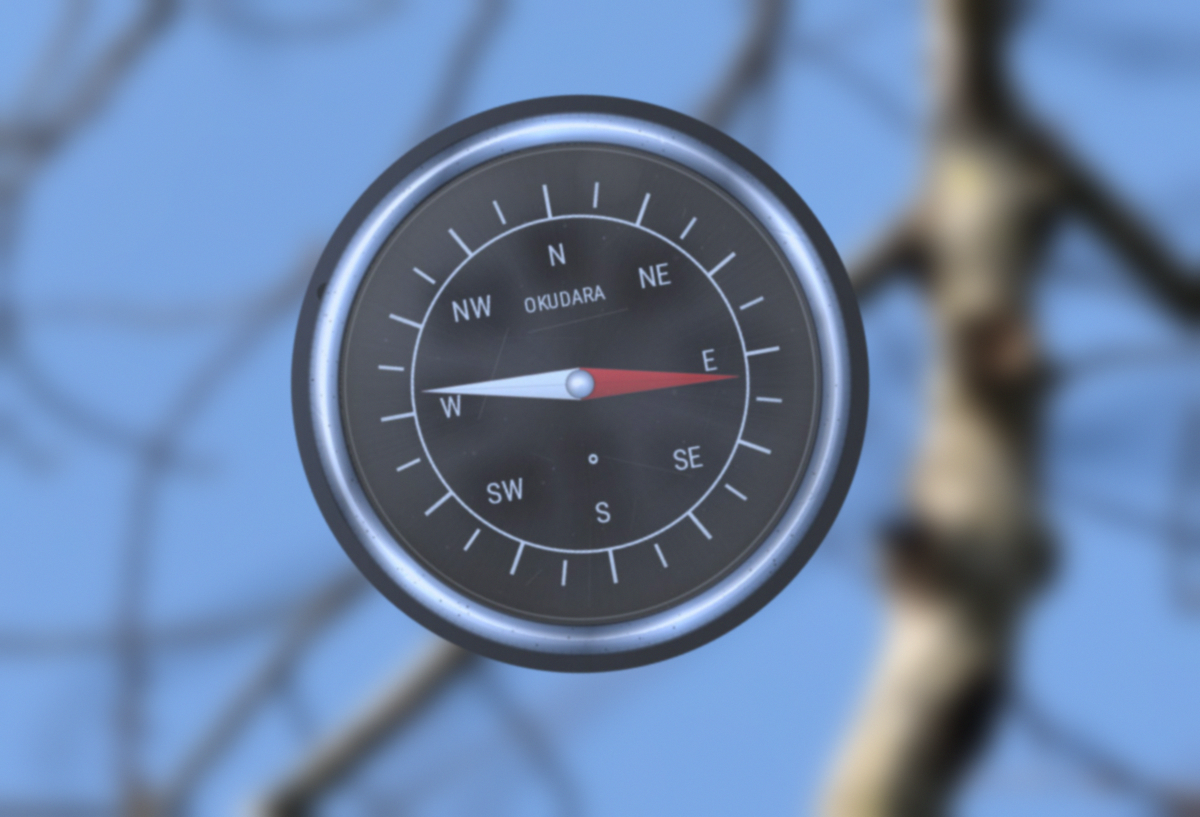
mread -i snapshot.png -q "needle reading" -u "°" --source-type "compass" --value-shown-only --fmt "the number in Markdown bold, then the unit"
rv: **97.5** °
